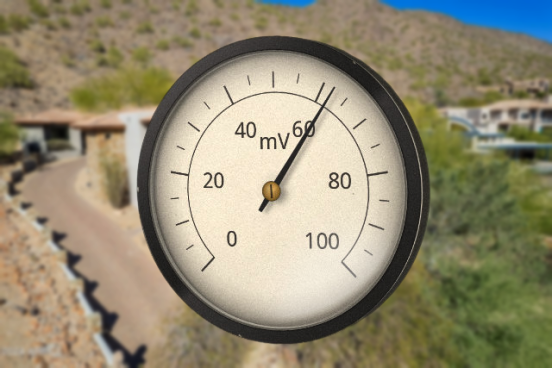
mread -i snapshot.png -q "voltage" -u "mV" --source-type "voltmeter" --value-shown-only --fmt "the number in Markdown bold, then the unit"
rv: **62.5** mV
